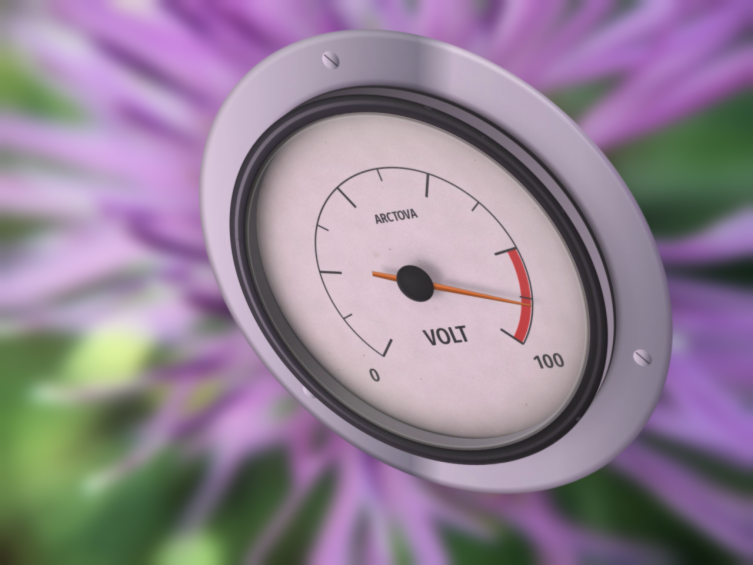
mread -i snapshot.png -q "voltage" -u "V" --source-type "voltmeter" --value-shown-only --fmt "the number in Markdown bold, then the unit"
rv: **90** V
